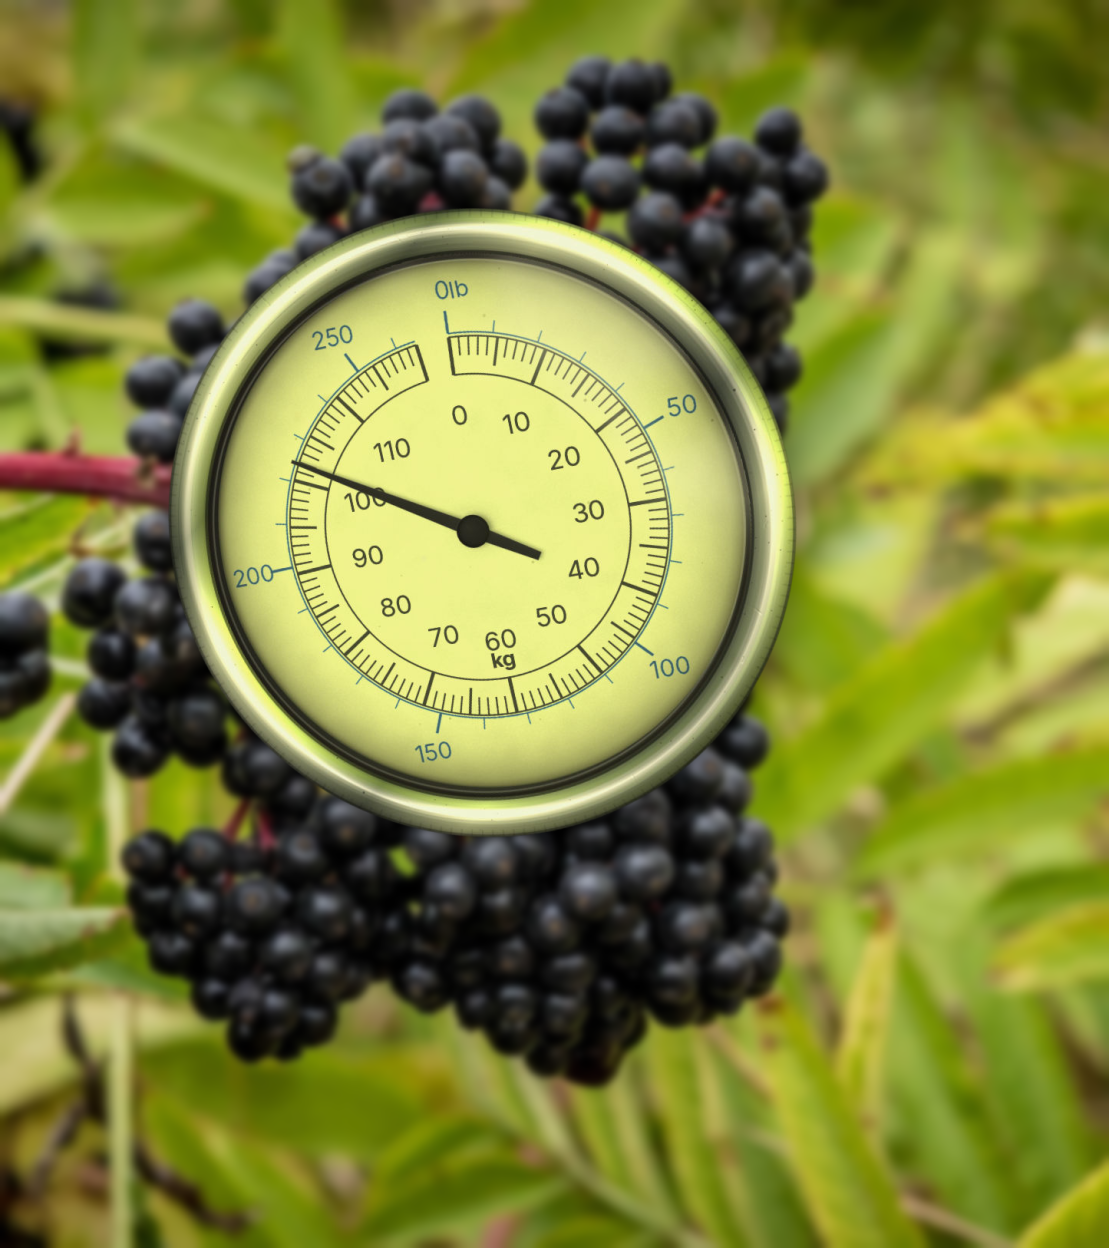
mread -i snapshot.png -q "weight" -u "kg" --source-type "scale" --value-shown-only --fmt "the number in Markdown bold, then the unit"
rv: **102** kg
